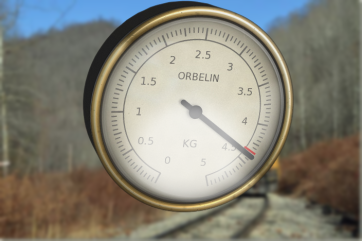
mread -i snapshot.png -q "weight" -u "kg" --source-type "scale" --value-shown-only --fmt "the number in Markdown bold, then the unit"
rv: **4.4** kg
